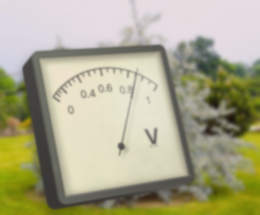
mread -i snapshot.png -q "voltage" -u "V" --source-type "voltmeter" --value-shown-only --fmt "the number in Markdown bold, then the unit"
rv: **0.85** V
